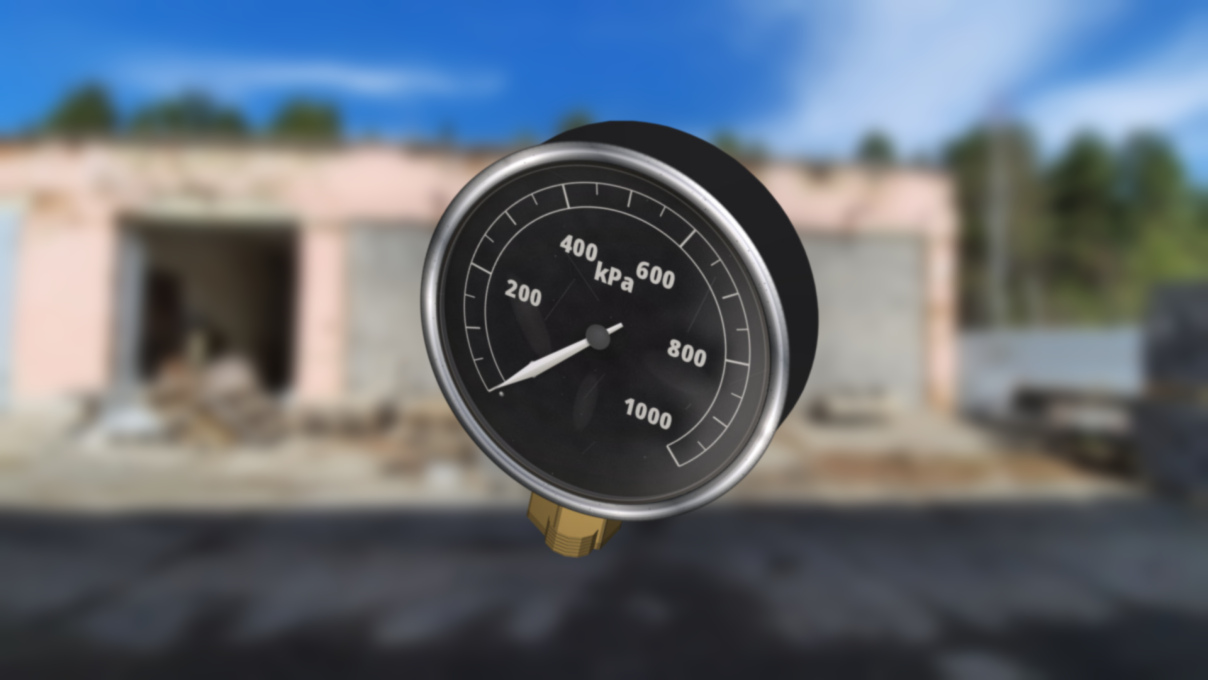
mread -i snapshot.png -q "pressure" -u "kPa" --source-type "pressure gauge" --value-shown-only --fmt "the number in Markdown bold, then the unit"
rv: **0** kPa
